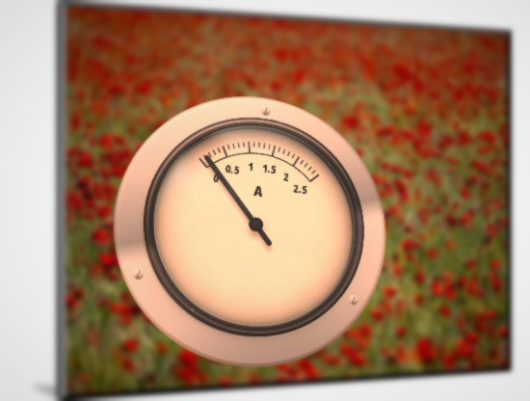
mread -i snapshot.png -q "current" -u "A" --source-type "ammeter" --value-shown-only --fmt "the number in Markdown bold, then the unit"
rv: **0.1** A
